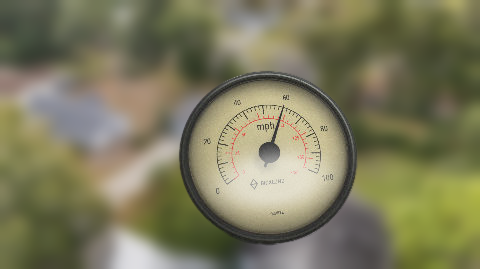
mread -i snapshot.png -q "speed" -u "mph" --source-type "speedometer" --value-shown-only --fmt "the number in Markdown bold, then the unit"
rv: **60** mph
